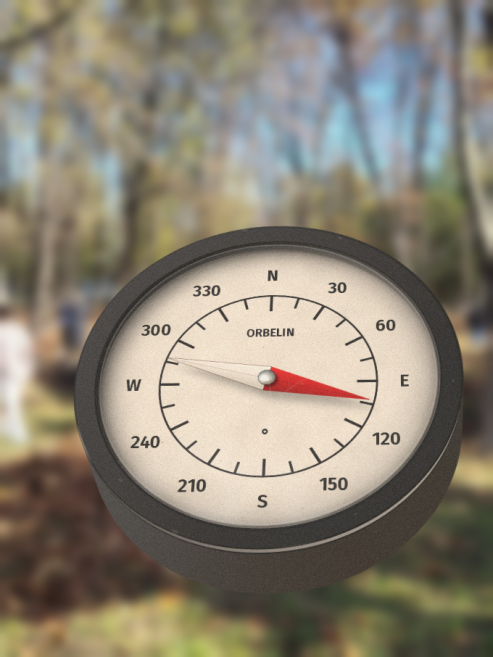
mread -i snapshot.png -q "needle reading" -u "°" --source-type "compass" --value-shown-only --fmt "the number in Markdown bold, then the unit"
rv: **105** °
